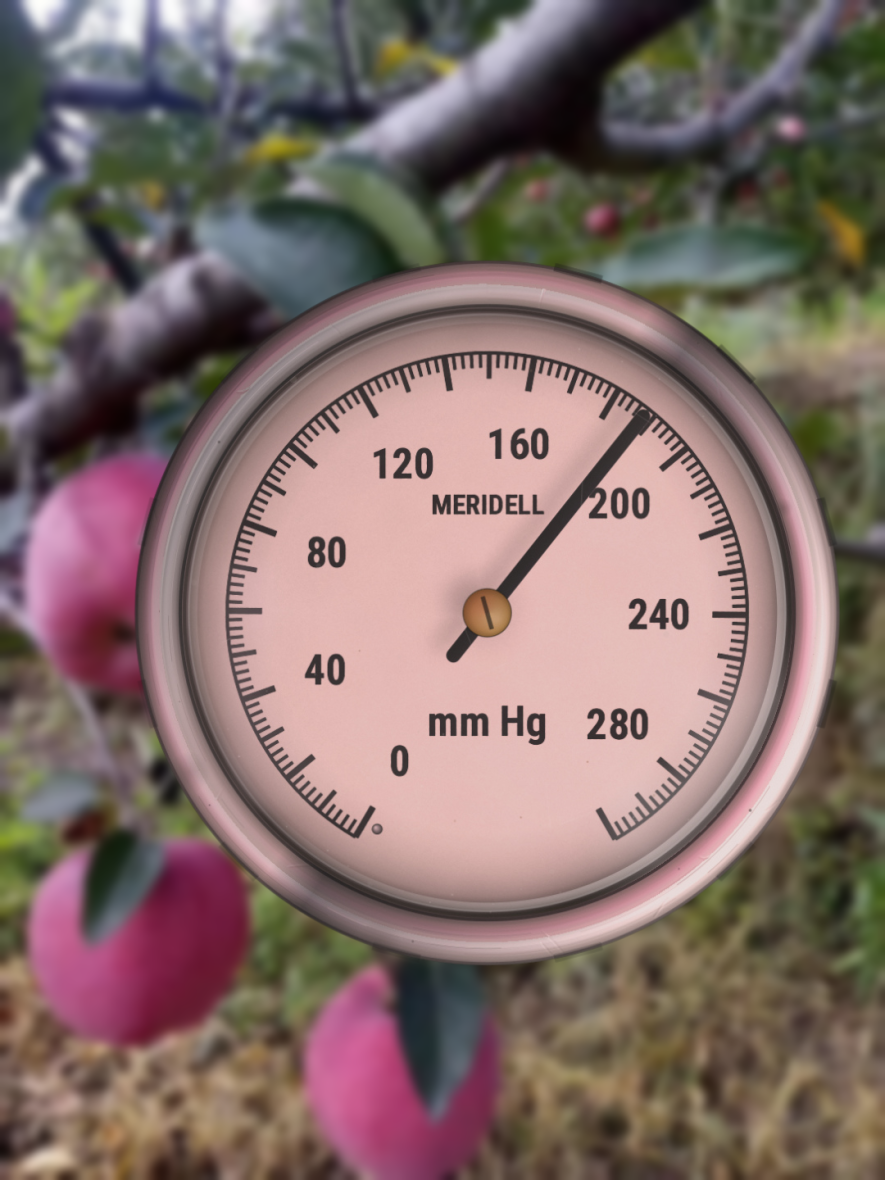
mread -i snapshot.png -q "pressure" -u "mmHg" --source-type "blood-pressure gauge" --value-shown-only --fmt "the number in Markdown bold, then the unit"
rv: **188** mmHg
